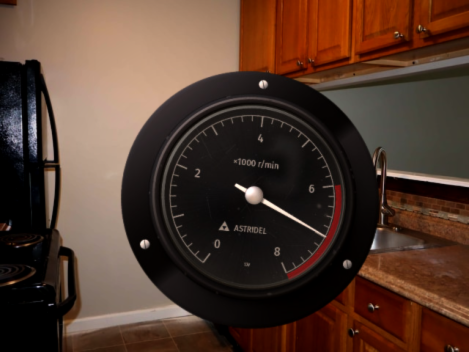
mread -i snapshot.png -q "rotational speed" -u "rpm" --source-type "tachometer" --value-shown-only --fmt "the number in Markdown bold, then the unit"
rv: **7000** rpm
